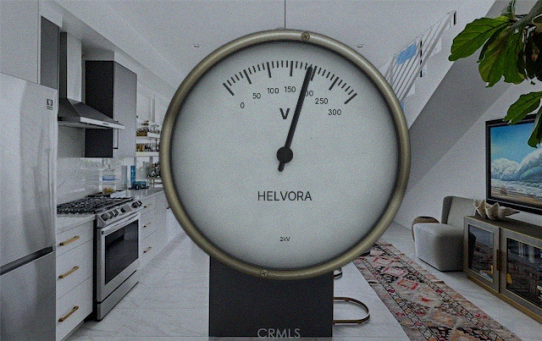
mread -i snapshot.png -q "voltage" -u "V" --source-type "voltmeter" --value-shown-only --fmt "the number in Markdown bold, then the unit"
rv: **190** V
